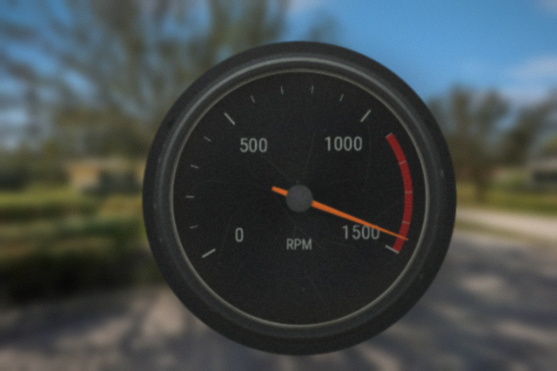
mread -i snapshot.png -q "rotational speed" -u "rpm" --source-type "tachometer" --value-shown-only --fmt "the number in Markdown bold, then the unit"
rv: **1450** rpm
